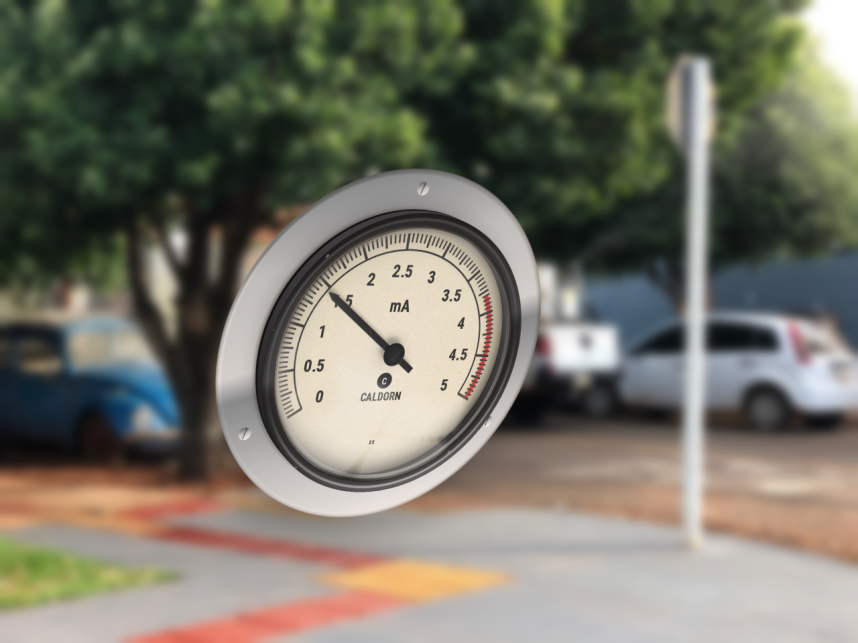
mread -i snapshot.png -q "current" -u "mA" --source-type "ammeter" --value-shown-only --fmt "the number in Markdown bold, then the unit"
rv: **1.45** mA
